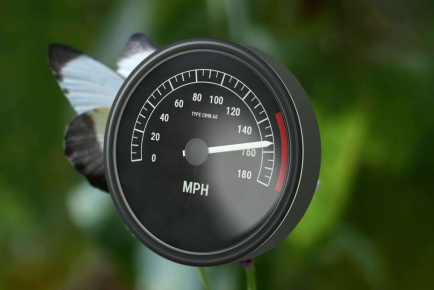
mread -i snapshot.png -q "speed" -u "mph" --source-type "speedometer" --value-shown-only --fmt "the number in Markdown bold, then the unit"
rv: **155** mph
